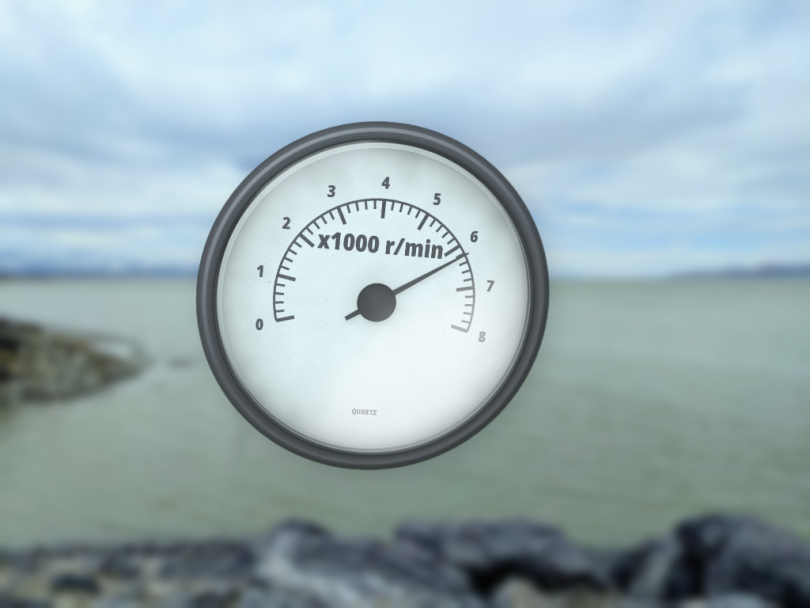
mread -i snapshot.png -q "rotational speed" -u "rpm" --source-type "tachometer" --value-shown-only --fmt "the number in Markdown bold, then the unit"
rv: **6200** rpm
